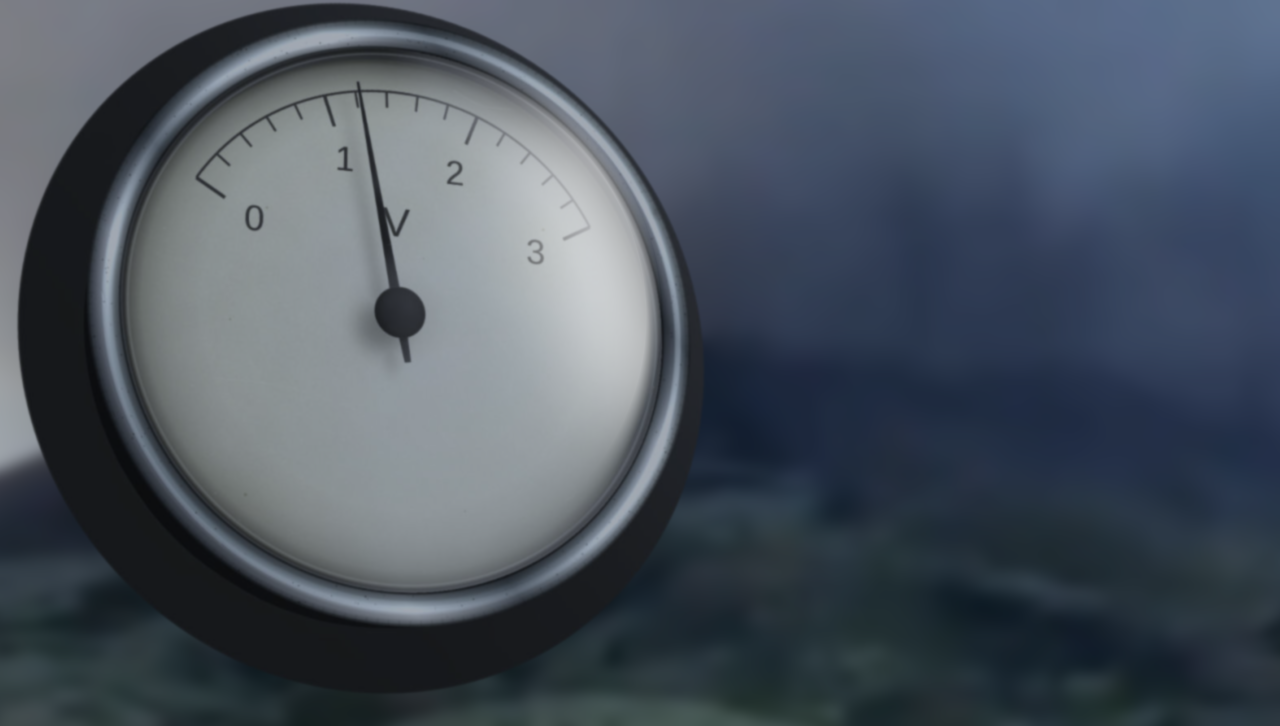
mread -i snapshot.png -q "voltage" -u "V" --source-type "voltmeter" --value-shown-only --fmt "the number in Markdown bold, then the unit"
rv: **1.2** V
